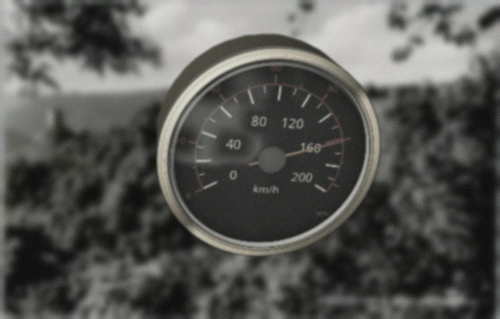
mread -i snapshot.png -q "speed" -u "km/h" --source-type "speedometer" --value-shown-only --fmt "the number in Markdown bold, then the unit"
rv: **160** km/h
